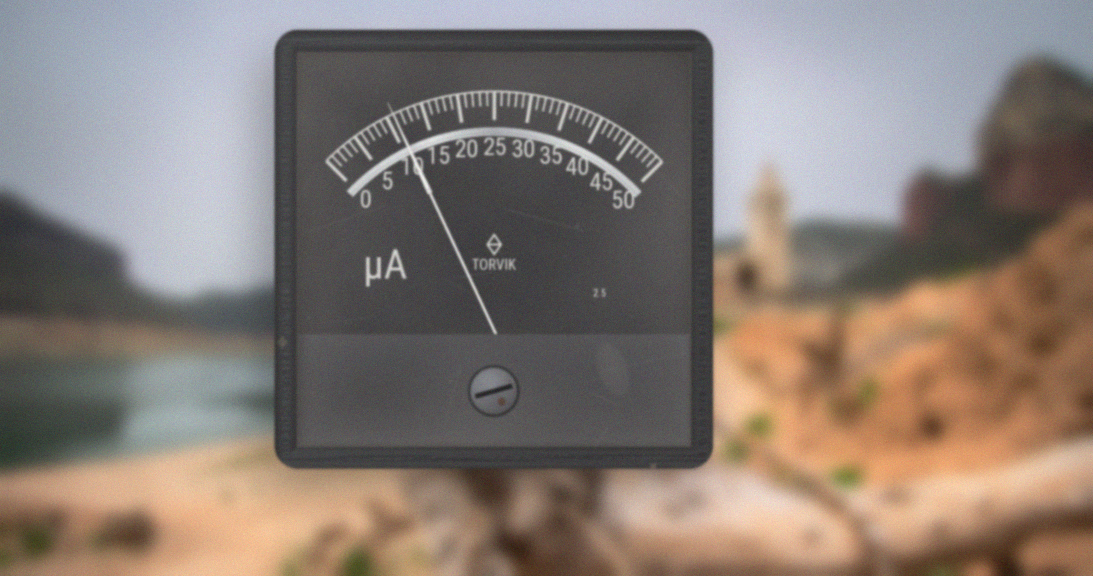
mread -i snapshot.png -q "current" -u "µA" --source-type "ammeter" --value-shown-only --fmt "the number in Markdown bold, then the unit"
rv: **11** µA
